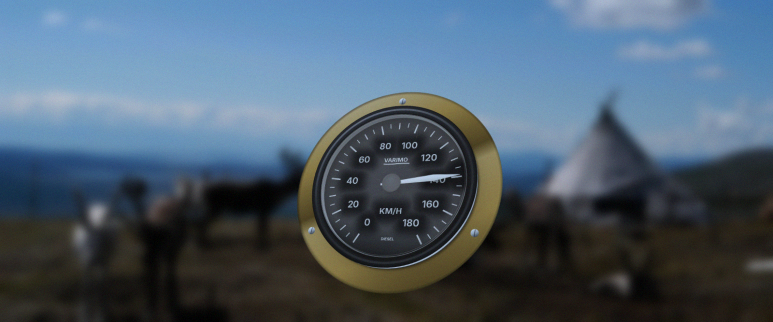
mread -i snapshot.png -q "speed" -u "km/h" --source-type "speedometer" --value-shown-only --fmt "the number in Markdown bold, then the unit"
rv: **140** km/h
